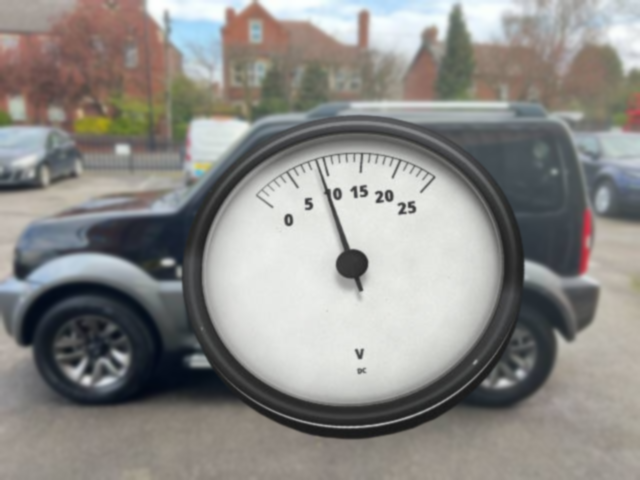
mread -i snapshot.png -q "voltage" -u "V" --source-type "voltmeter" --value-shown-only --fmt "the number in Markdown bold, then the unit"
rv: **9** V
